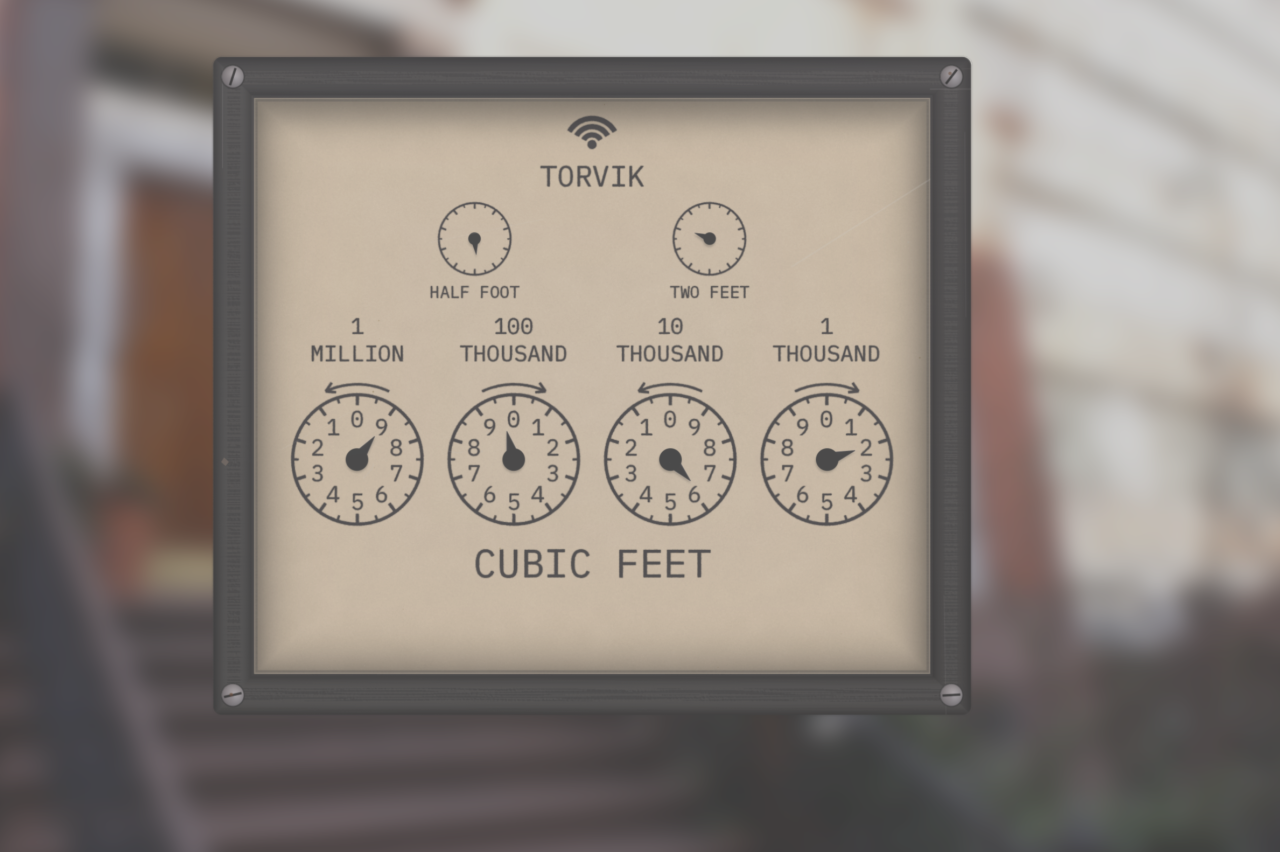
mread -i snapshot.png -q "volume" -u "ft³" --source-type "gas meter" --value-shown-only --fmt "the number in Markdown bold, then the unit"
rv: **896200** ft³
